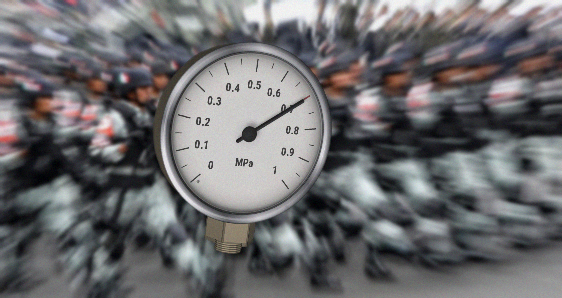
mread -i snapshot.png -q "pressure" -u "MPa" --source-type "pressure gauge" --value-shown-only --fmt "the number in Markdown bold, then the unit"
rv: **0.7** MPa
